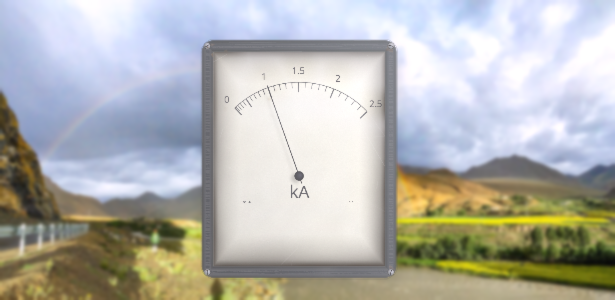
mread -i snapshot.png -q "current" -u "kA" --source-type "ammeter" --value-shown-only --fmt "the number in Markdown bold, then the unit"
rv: **1** kA
